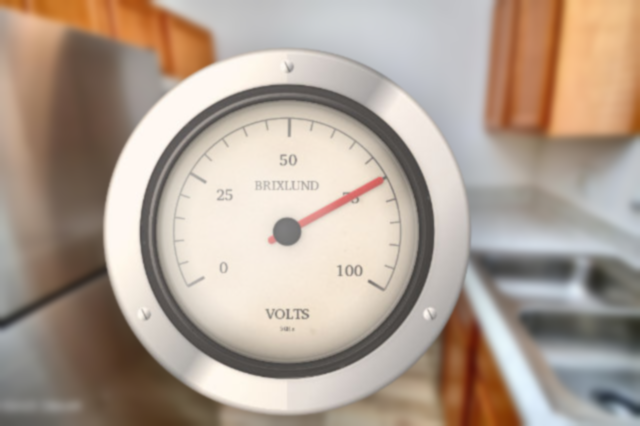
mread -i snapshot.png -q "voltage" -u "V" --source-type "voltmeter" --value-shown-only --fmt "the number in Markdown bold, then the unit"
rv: **75** V
